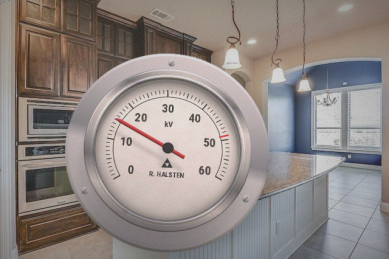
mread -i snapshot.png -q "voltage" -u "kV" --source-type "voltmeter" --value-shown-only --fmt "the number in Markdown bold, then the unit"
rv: **15** kV
